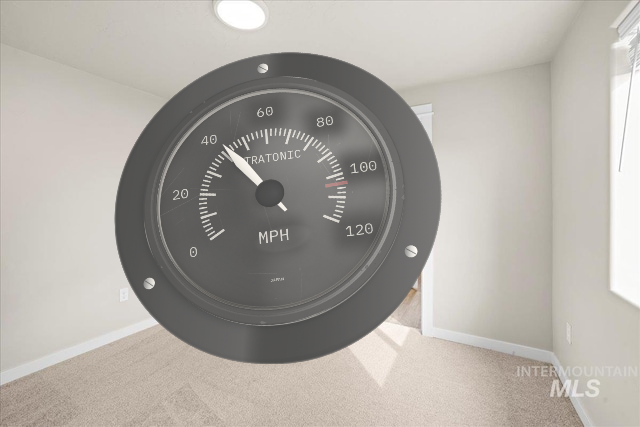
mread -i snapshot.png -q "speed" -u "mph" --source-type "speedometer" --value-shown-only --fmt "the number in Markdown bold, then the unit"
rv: **42** mph
